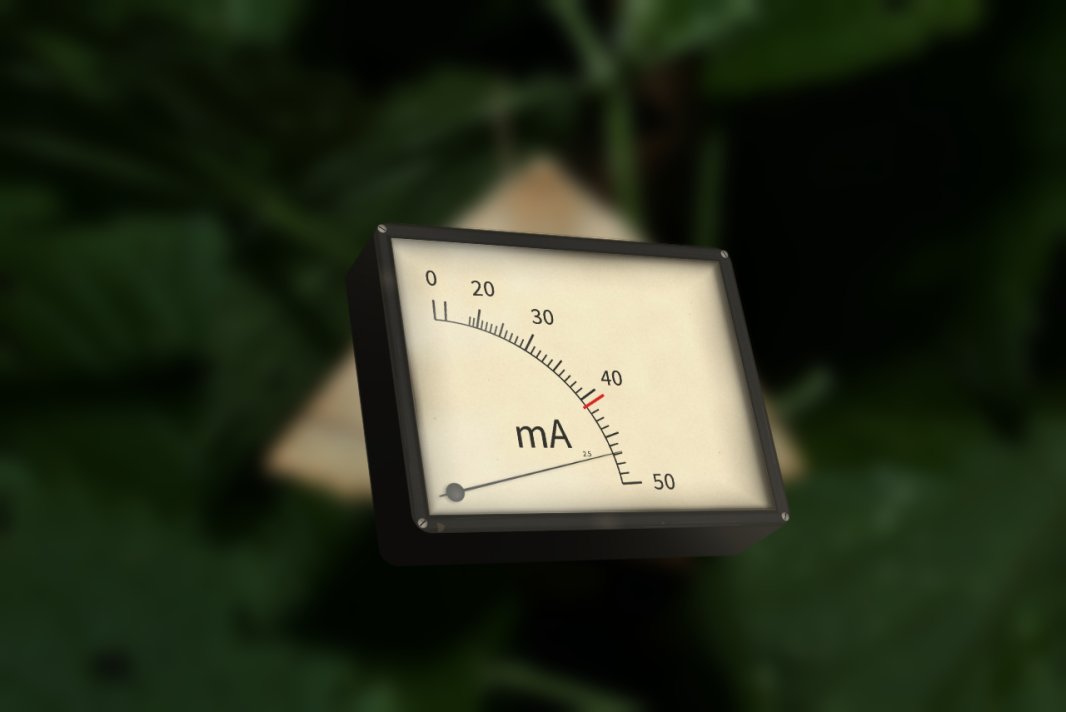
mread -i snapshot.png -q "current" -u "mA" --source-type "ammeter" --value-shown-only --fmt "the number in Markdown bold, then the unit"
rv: **47** mA
